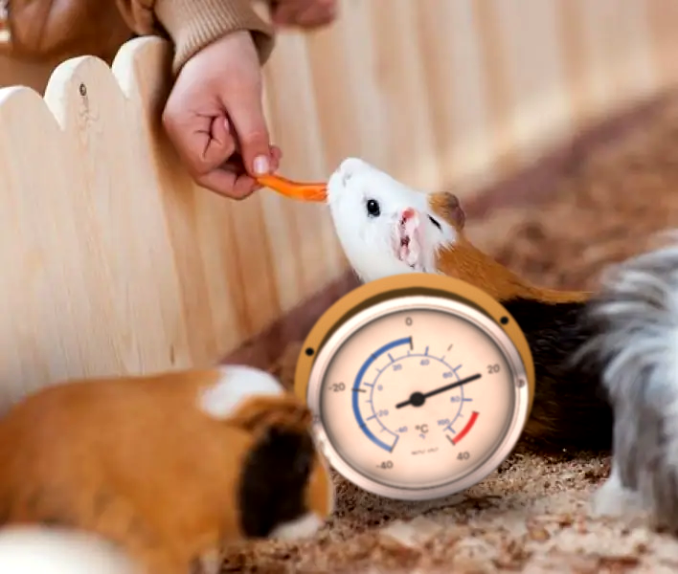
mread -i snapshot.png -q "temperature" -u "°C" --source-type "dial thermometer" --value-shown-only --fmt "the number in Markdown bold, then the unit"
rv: **20** °C
